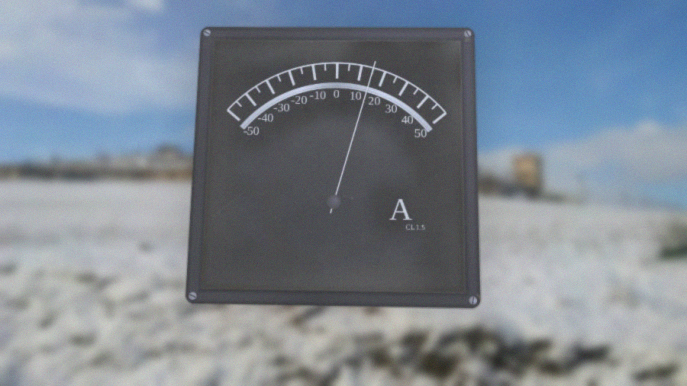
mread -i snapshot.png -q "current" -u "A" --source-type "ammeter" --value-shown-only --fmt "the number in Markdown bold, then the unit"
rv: **15** A
